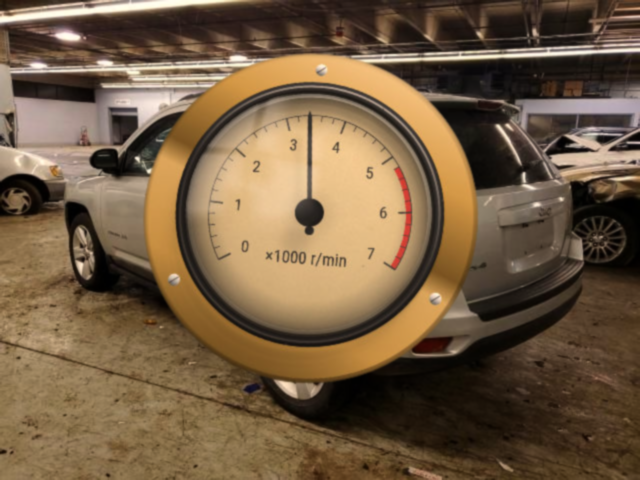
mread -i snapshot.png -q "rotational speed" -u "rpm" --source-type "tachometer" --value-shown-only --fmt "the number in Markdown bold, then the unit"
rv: **3400** rpm
